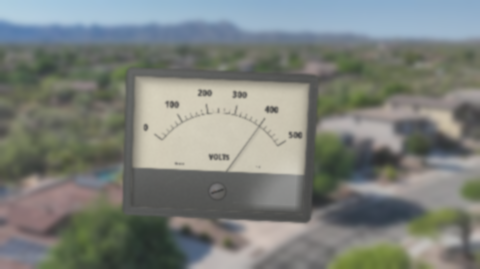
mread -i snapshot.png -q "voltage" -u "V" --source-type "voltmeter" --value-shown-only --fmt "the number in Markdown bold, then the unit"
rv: **400** V
